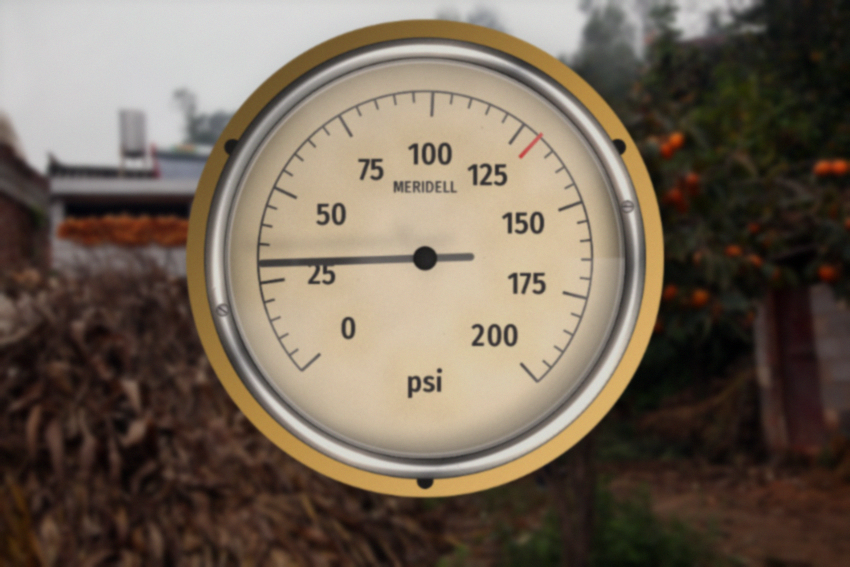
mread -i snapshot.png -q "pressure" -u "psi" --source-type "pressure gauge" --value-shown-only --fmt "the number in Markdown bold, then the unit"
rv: **30** psi
